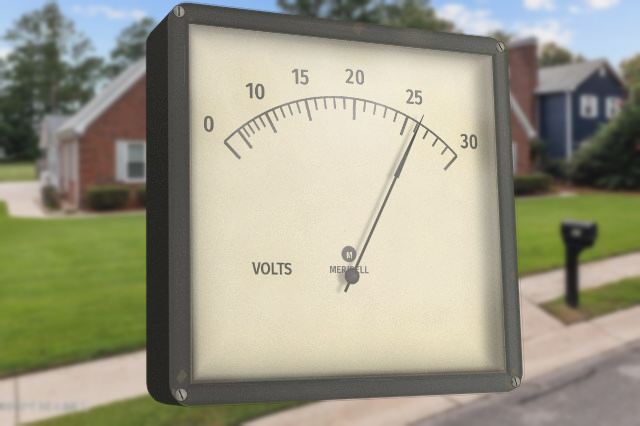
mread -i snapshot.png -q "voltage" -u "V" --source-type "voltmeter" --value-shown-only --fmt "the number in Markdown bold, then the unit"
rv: **26** V
